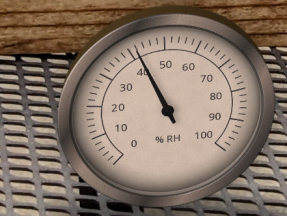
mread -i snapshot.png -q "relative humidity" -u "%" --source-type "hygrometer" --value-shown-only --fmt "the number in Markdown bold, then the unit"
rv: **42** %
